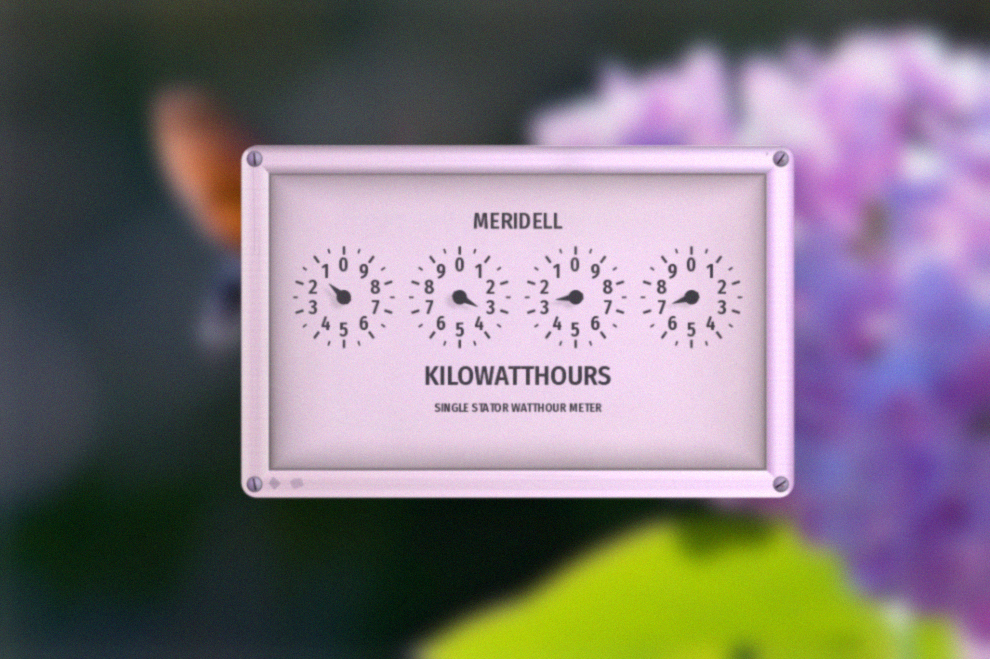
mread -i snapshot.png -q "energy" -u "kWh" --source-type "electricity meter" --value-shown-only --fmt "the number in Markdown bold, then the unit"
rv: **1327** kWh
